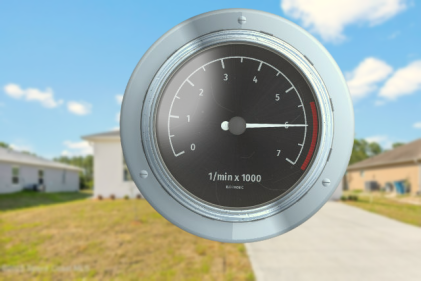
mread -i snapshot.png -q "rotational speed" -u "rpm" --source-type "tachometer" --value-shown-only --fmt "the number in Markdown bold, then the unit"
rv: **6000** rpm
